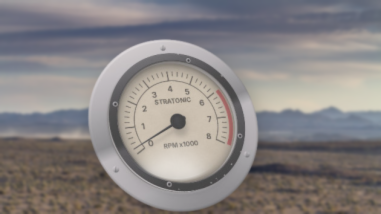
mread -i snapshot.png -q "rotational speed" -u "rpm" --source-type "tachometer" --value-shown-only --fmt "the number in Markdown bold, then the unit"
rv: **200** rpm
